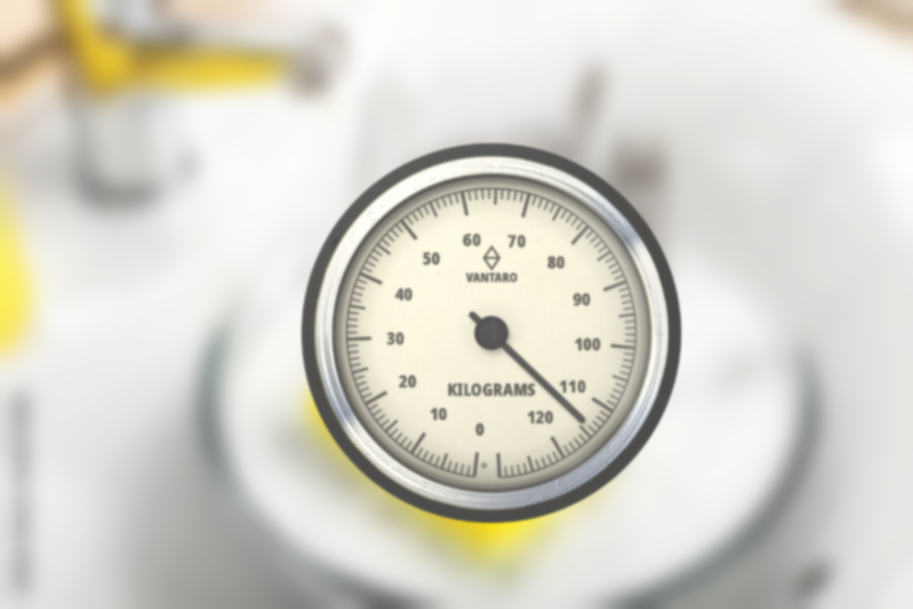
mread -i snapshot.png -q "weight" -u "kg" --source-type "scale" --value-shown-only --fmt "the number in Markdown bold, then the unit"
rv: **114** kg
